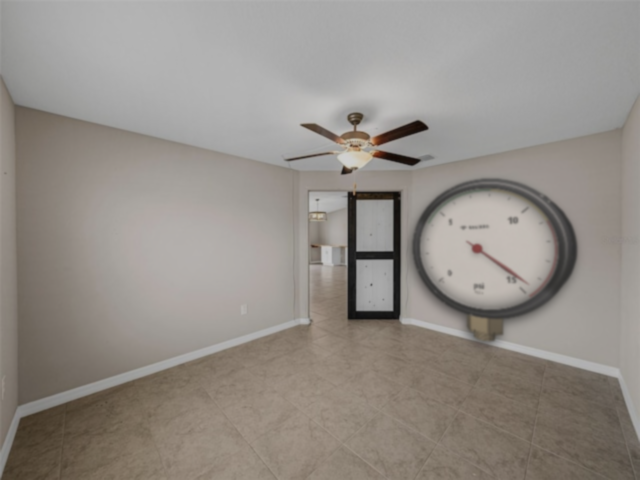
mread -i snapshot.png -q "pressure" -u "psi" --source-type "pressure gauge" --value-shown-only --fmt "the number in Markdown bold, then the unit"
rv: **14.5** psi
